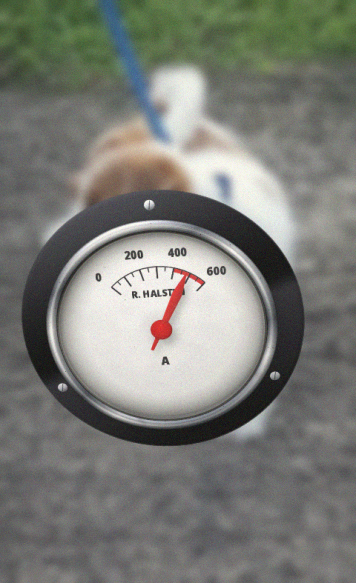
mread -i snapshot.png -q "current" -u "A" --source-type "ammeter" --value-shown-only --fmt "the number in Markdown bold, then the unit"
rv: **475** A
